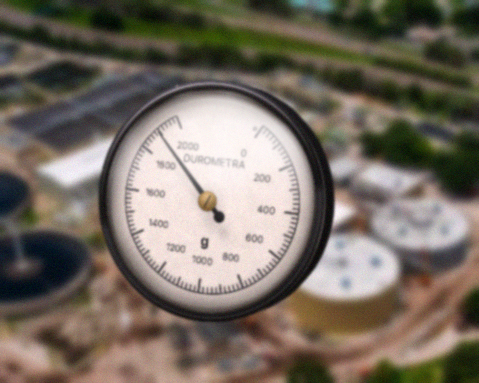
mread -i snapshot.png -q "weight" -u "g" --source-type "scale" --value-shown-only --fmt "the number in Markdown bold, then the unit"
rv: **1900** g
